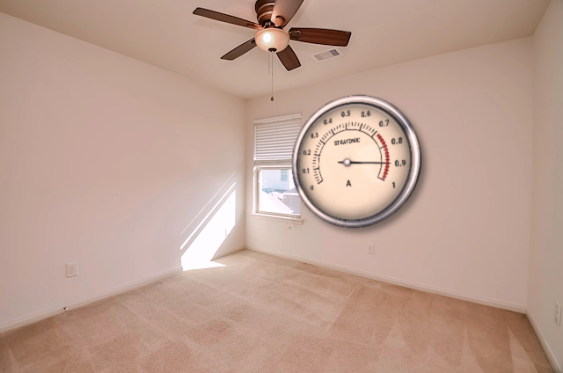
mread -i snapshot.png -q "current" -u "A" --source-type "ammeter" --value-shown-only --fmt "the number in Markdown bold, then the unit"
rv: **0.9** A
